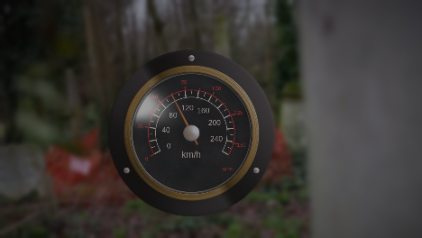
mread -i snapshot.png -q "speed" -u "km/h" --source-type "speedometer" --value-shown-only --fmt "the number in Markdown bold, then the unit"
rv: **100** km/h
